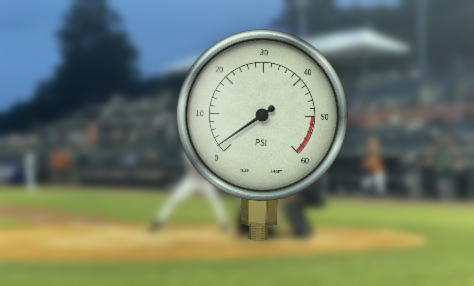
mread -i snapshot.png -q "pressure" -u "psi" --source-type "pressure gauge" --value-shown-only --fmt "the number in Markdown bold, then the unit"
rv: **2** psi
